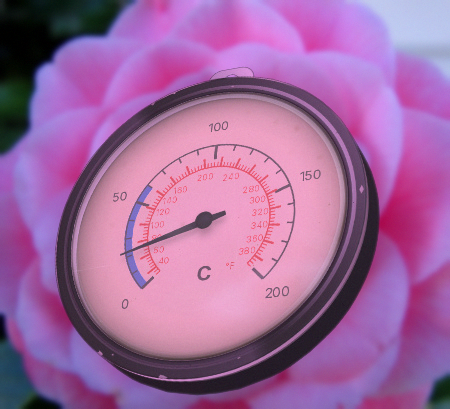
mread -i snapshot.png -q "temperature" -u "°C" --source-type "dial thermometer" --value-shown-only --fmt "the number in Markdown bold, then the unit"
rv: **20** °C
